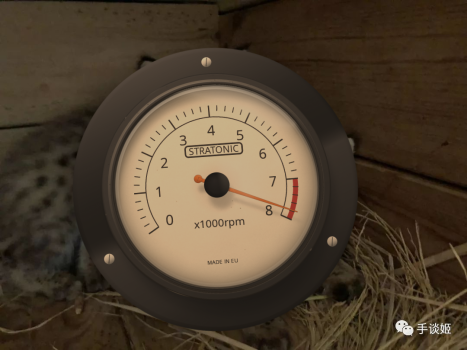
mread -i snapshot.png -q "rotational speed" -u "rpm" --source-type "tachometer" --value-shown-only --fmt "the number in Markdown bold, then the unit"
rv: **7800** rpm
